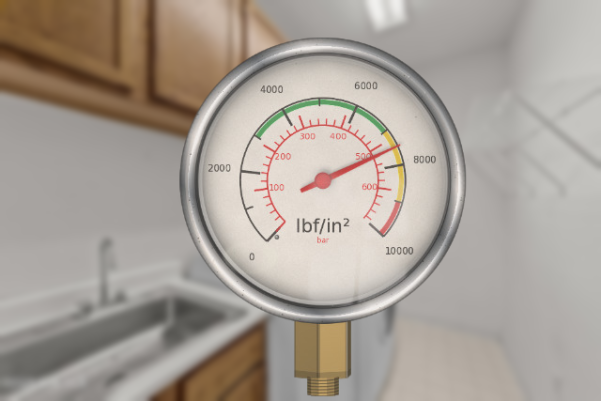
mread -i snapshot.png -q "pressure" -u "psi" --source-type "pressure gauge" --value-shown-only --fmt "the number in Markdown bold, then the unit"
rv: **7500** psi
